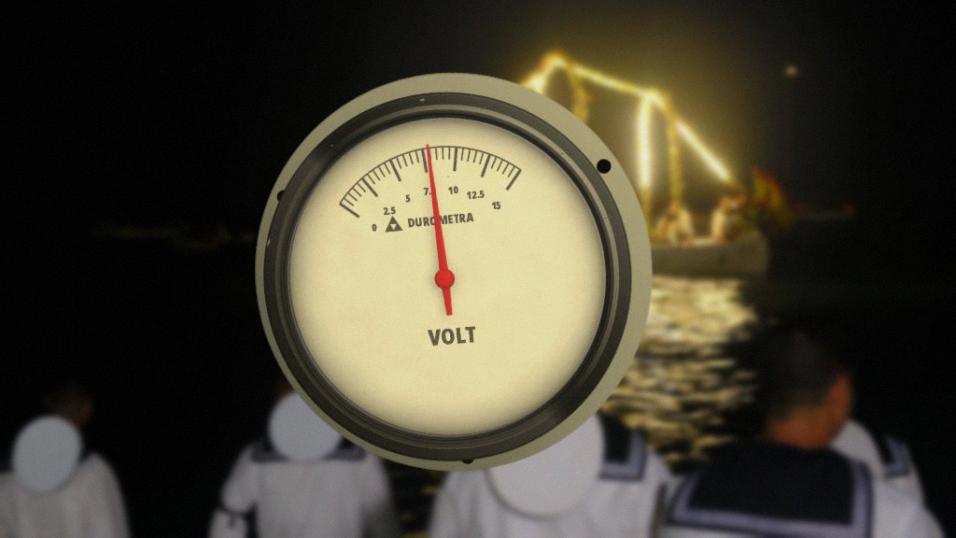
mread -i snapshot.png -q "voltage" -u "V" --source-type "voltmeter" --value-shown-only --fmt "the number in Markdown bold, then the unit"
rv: **8** V
